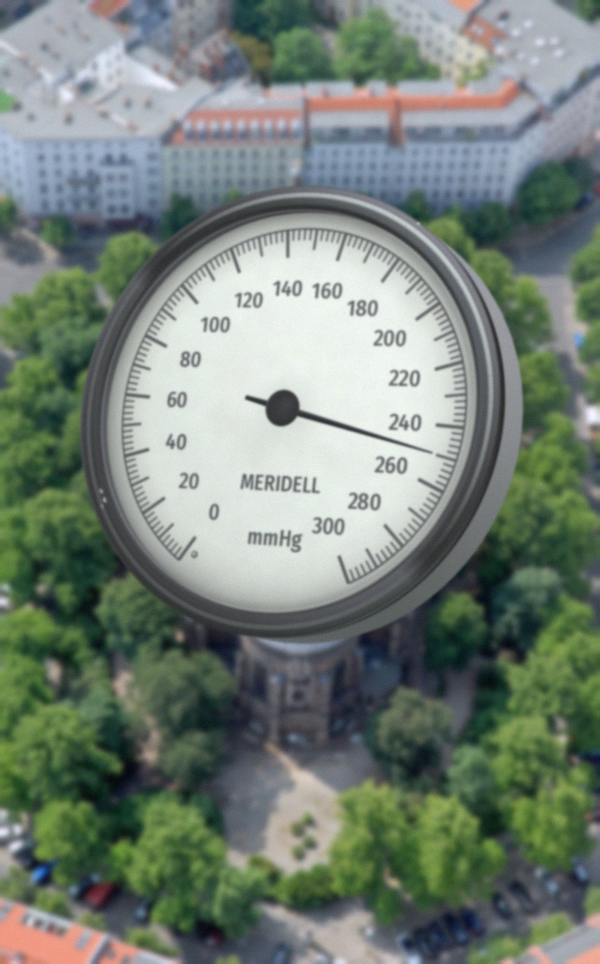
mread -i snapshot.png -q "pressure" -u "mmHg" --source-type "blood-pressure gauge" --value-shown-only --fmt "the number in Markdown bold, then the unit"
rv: **250** mmHg
